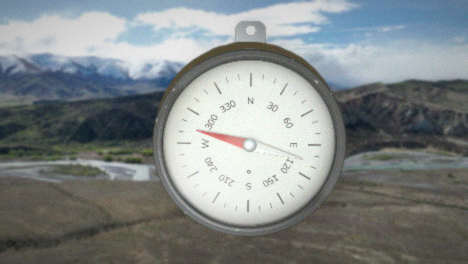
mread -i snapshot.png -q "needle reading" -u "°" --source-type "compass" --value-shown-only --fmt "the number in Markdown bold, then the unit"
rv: **285** °
